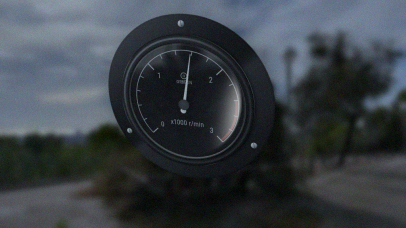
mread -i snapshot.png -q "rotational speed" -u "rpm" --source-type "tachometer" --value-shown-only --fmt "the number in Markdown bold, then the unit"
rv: **1600** rpm
